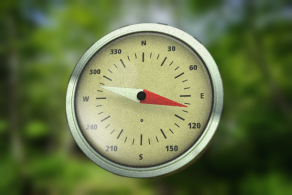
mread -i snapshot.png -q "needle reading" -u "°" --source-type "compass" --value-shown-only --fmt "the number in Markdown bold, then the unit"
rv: **105** °
